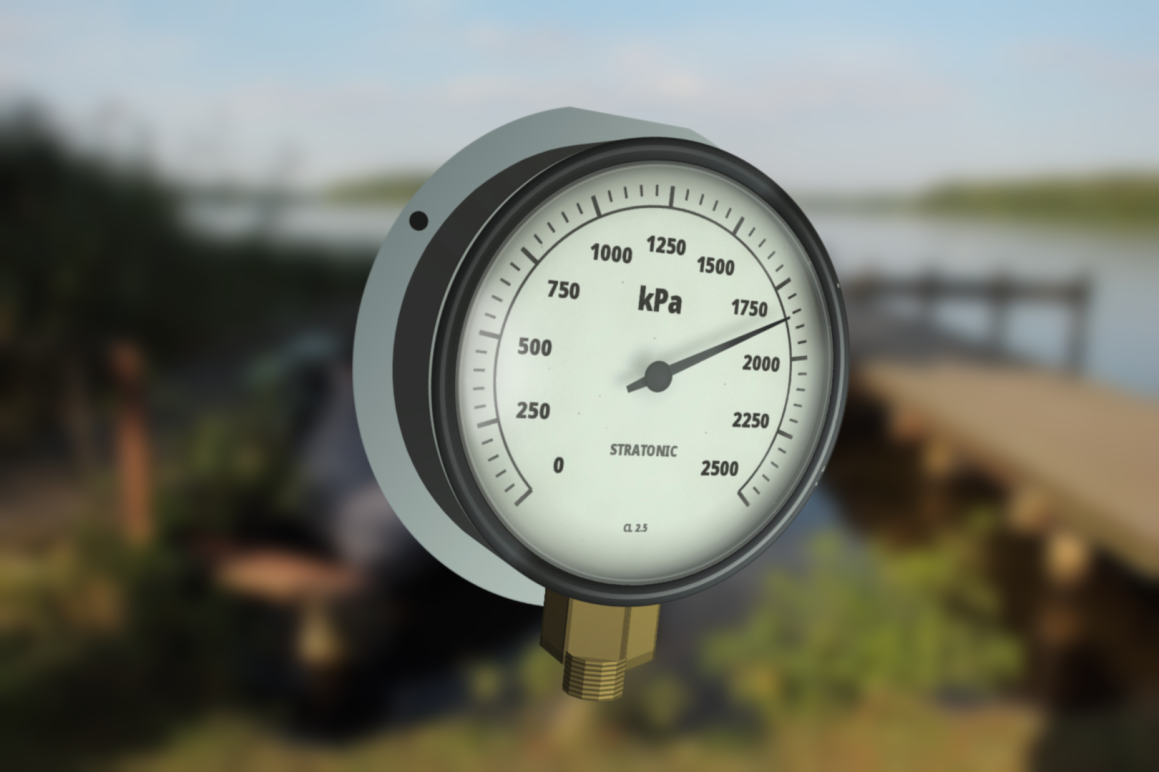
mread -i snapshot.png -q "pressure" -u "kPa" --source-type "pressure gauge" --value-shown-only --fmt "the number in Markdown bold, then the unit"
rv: **1850** kPa
